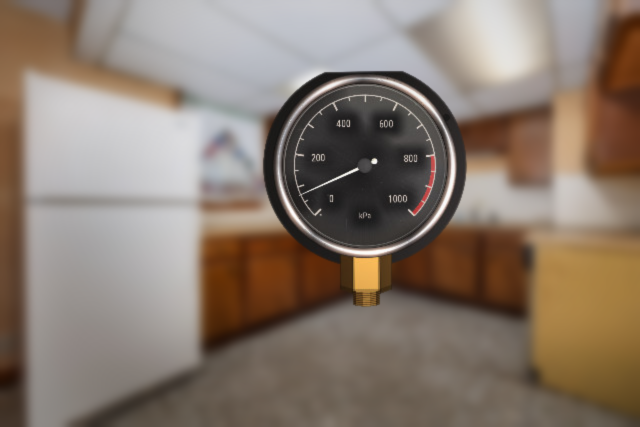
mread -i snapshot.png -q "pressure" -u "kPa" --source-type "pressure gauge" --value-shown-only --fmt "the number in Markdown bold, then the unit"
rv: **75** kPa
